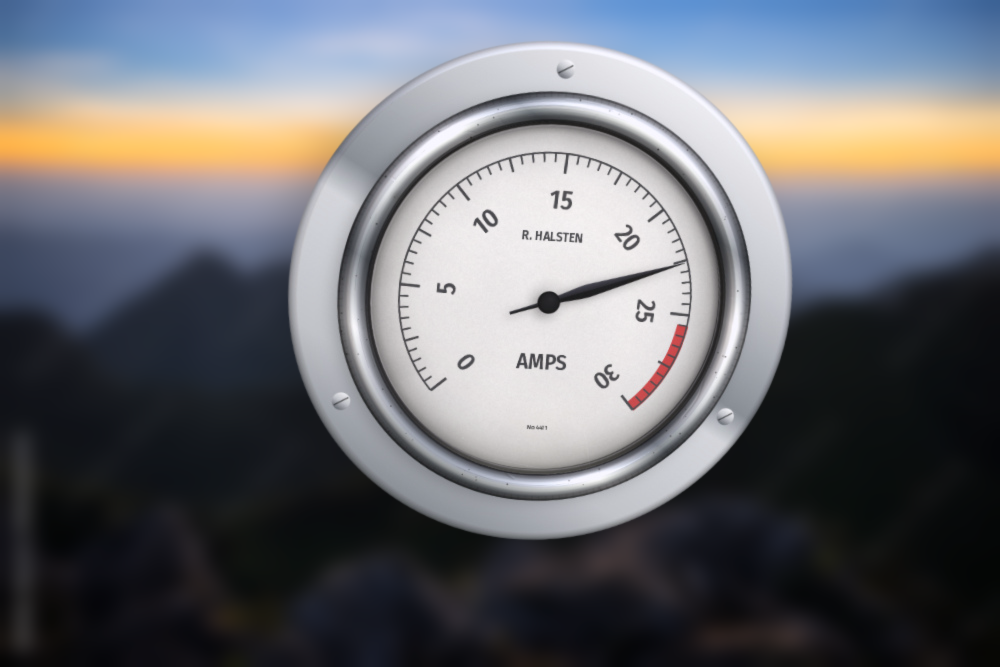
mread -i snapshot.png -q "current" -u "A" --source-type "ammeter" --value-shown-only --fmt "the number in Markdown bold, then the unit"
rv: **22.5** A
